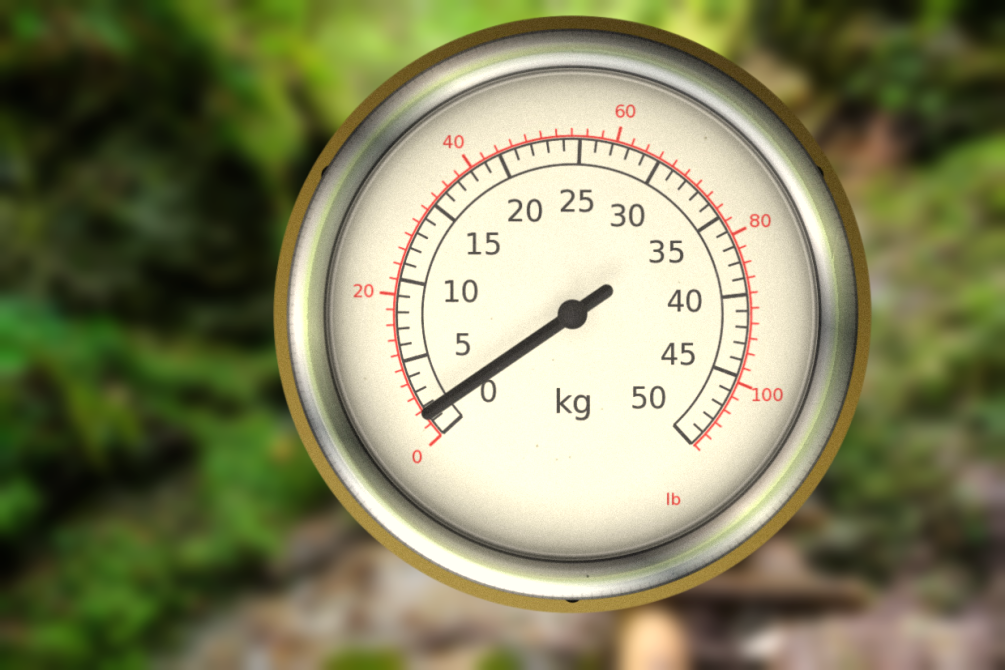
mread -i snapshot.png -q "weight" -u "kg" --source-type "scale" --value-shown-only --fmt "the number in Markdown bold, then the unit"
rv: **1.5** kg
